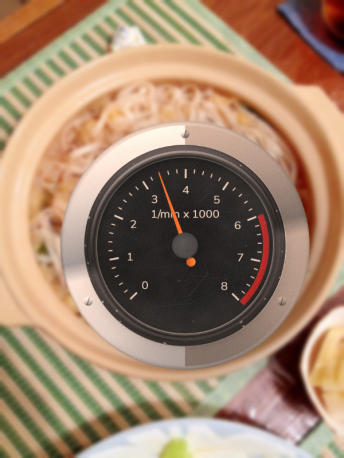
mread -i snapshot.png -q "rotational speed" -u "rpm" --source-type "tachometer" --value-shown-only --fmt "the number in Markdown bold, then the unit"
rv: **3400** rpm
